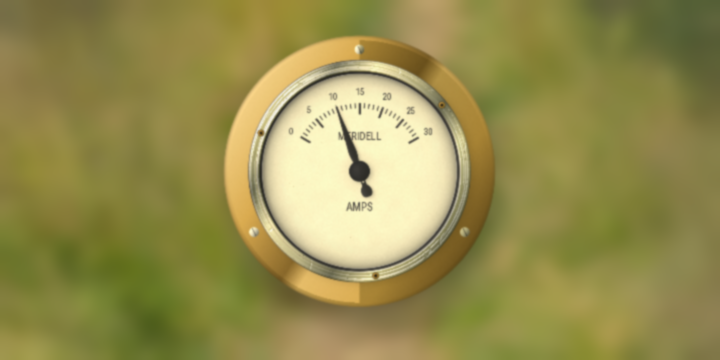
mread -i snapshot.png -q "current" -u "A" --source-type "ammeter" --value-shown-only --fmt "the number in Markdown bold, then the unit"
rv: **10** A
